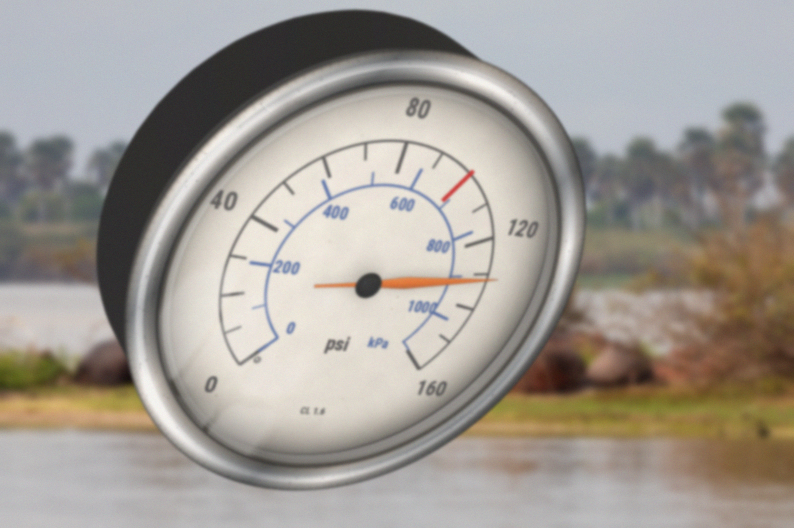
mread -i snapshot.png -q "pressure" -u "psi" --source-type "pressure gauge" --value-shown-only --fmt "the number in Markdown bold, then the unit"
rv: **130** psi
